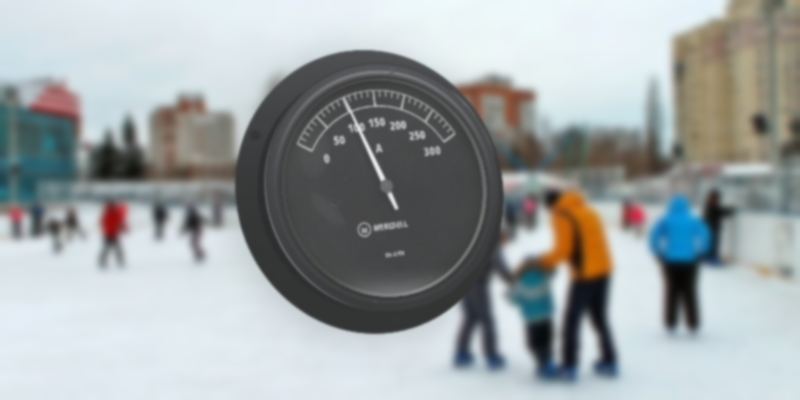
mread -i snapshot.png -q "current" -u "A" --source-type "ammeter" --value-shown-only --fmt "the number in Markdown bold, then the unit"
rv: **100** A
